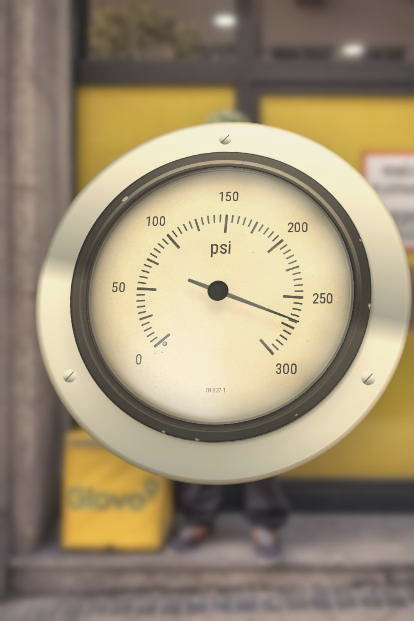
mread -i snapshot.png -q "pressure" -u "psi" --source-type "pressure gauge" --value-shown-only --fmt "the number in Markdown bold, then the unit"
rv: **270** psi
